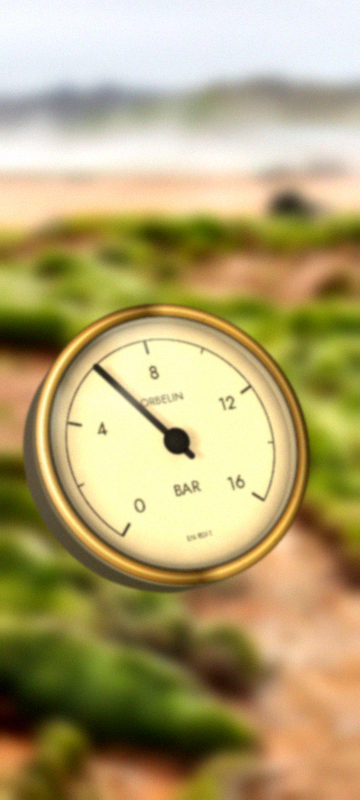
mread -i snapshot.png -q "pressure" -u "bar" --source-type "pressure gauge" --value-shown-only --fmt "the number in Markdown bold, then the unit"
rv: **6** bar
